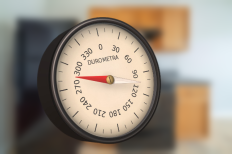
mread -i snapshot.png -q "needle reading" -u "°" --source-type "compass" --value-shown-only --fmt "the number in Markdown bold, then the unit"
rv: **285** °
